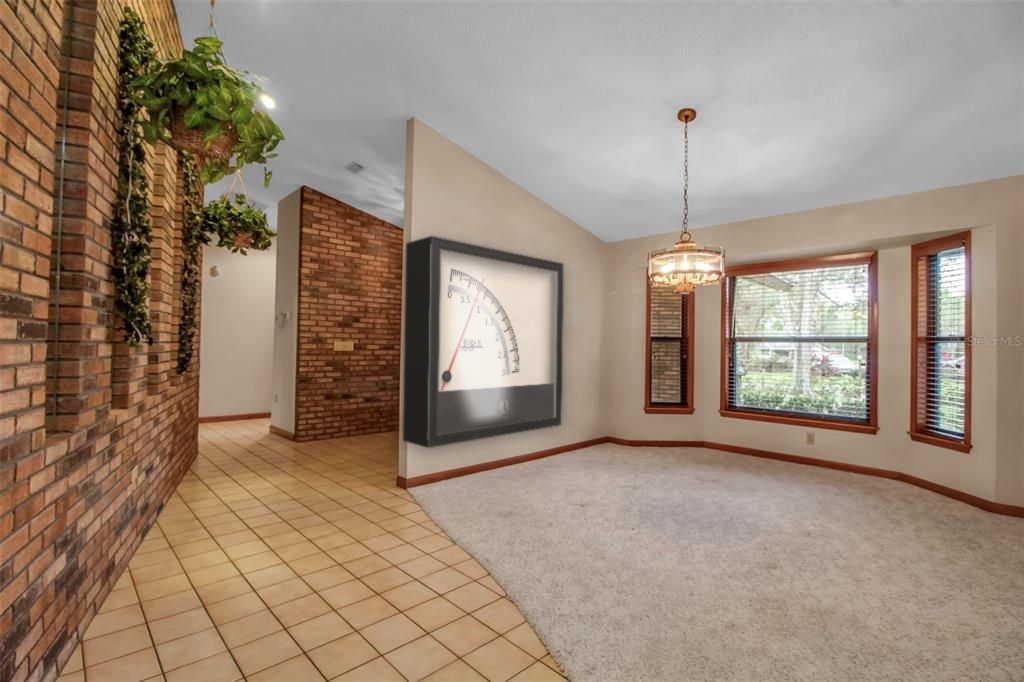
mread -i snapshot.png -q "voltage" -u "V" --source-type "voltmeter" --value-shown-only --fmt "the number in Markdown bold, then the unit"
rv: **0.75** V
